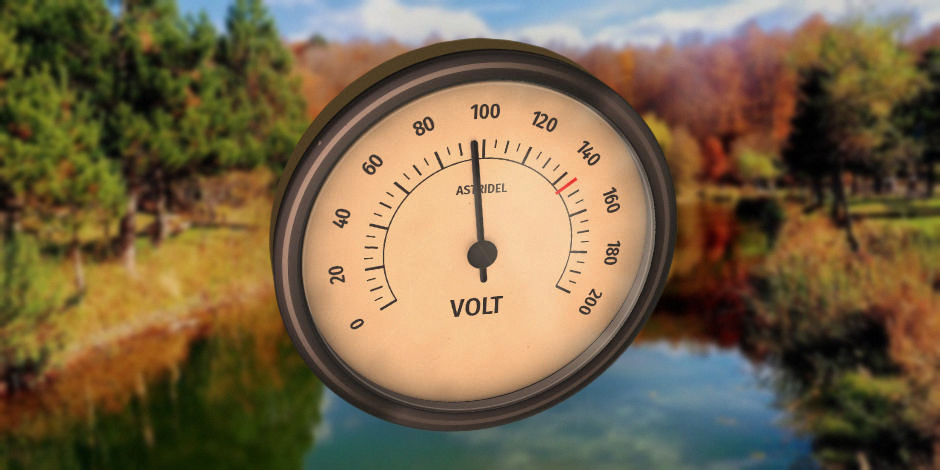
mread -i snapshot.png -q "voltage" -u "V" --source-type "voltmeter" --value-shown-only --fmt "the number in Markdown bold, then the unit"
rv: **95** V
